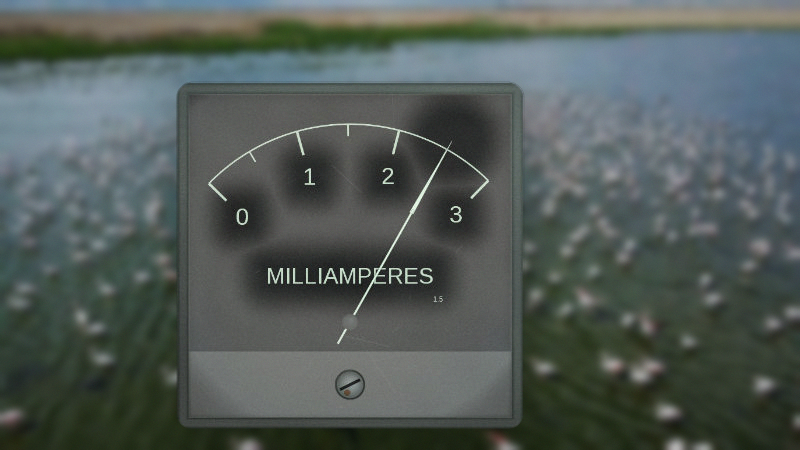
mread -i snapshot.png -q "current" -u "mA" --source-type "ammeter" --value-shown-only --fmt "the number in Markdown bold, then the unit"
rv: **2.5** mA
